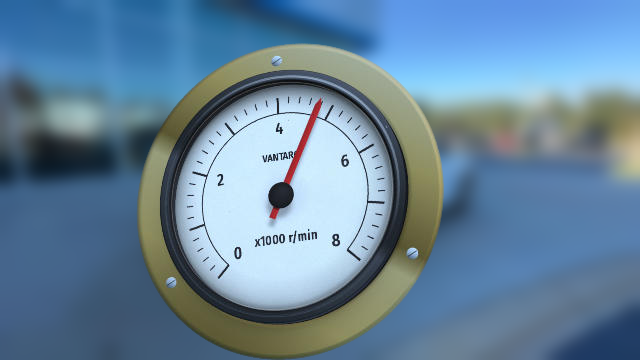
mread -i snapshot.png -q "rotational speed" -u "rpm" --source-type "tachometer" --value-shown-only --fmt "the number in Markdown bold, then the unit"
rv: **4800** rpm
